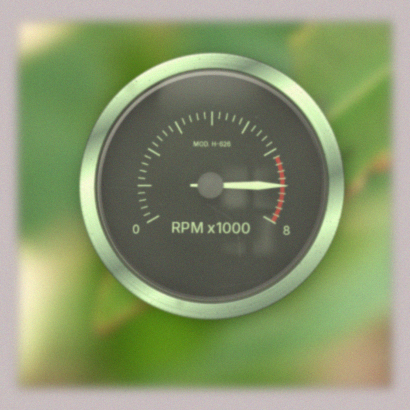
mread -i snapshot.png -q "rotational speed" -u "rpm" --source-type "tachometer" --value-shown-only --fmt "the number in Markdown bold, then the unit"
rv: **7000** rpm
